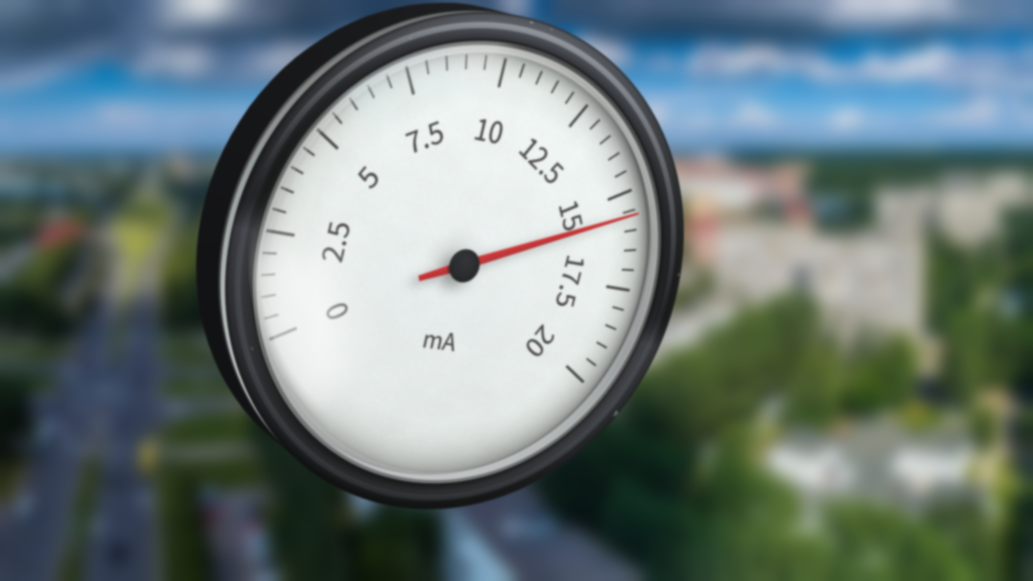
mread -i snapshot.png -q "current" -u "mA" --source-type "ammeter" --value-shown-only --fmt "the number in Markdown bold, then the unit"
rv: **15.5** mA
